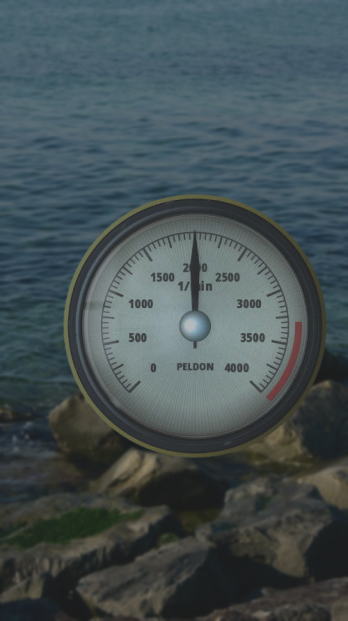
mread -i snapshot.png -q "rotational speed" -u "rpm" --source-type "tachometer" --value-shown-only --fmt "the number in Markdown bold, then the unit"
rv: **2000** rpm
